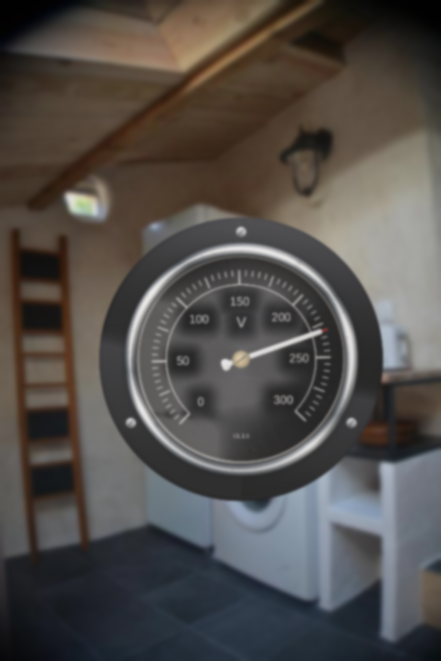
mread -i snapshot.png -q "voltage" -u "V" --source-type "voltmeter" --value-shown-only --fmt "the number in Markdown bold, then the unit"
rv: **230** V
